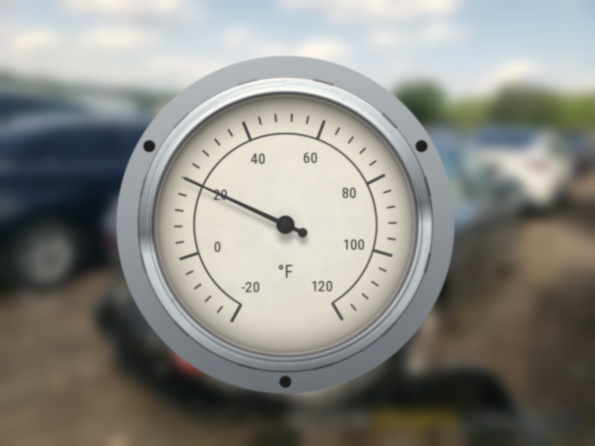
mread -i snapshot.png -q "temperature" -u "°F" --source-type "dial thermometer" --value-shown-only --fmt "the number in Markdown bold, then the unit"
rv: **20** °F
